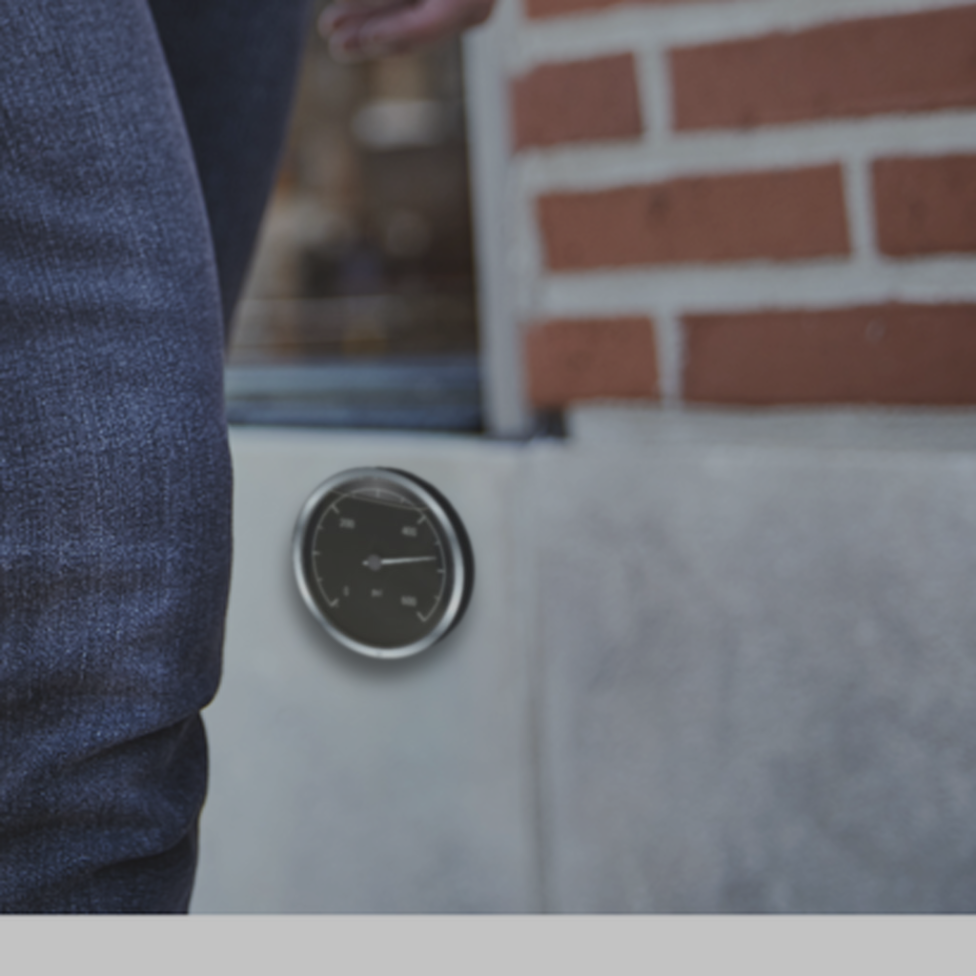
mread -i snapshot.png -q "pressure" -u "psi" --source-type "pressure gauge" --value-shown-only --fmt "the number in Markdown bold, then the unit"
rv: **475** psi
